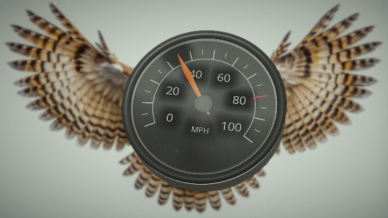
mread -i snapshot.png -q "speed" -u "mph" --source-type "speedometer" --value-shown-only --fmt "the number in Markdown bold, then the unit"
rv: **35** mph
